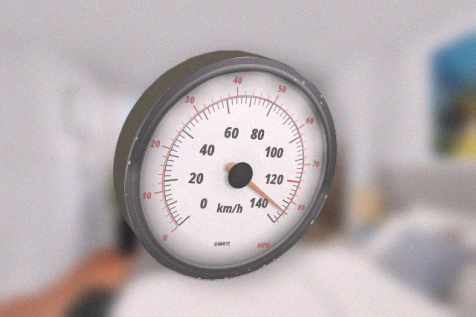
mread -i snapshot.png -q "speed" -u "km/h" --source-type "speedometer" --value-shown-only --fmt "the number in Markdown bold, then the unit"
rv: **134** km/h
